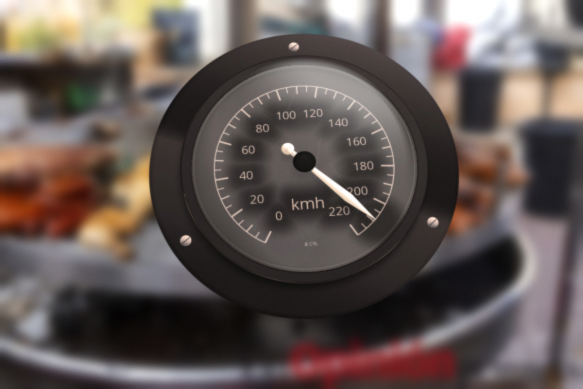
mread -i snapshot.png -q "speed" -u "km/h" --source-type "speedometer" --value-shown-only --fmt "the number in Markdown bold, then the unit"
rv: **210** km/h
